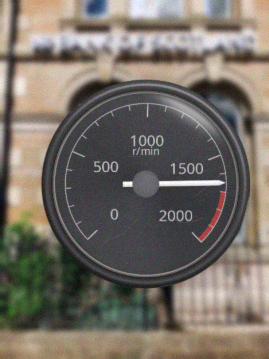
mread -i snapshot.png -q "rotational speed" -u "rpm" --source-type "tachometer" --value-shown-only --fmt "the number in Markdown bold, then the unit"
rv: **1650** rpm
